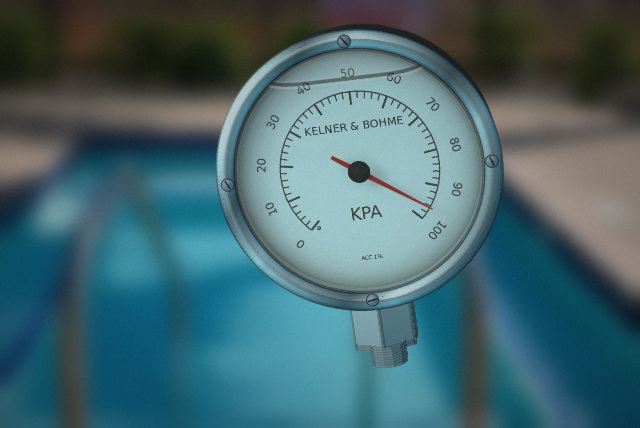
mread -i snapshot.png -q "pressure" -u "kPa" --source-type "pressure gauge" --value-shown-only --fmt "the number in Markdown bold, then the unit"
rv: **96** kPa
